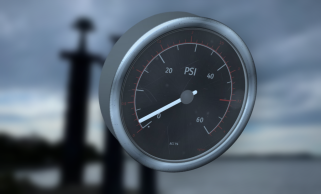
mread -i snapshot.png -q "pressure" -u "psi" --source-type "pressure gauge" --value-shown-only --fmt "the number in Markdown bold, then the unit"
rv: **2.5** psi
